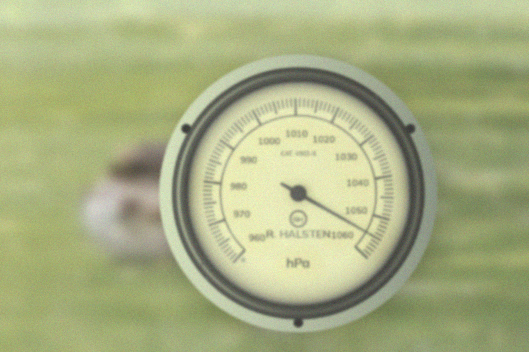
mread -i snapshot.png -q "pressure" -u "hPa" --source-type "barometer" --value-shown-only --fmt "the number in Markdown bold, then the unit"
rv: **1055** hPa
